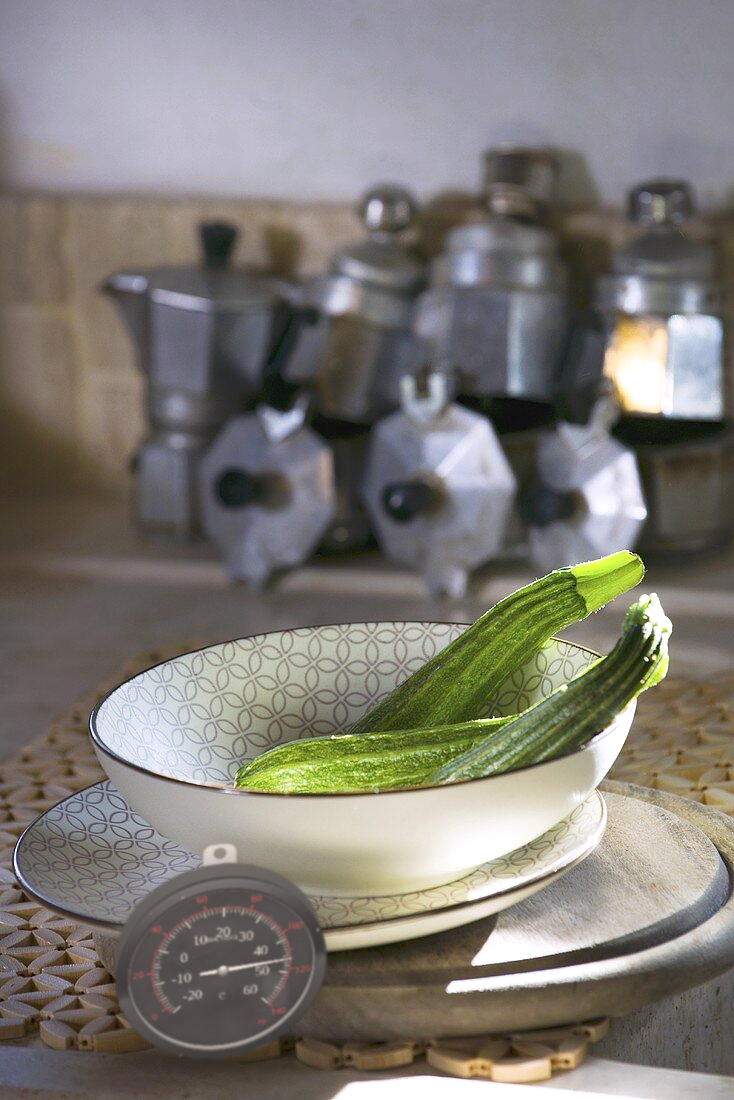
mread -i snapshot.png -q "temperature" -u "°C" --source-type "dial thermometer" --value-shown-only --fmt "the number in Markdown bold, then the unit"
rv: **45** °C
